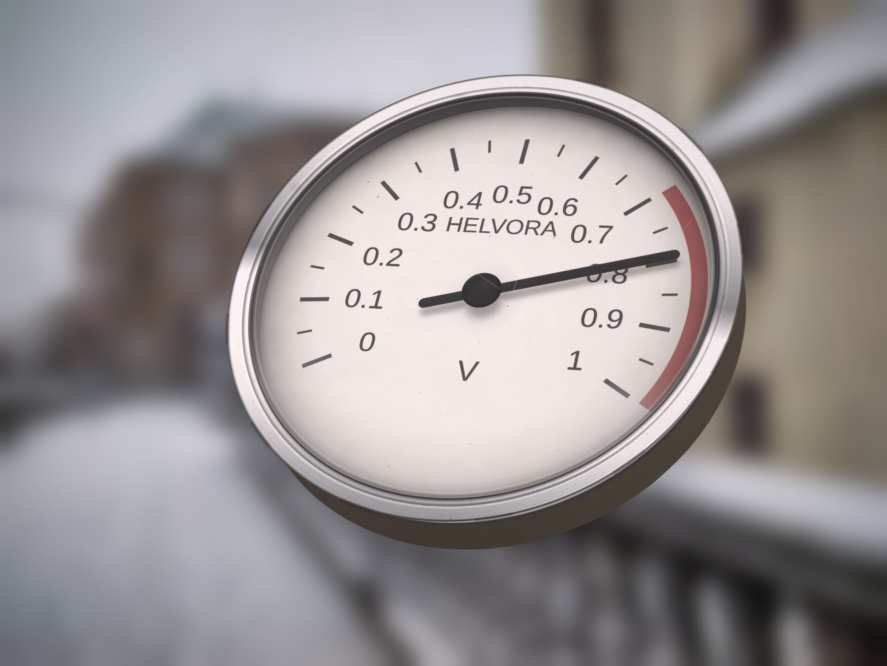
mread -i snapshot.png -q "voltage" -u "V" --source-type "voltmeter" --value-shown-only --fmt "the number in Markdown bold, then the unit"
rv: **0.8** V
